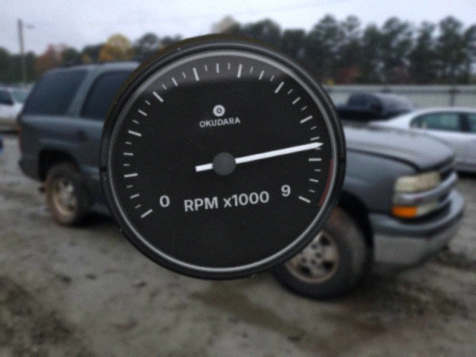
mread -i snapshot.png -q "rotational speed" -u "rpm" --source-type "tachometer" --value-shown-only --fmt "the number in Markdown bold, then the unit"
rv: **7625** rpm
